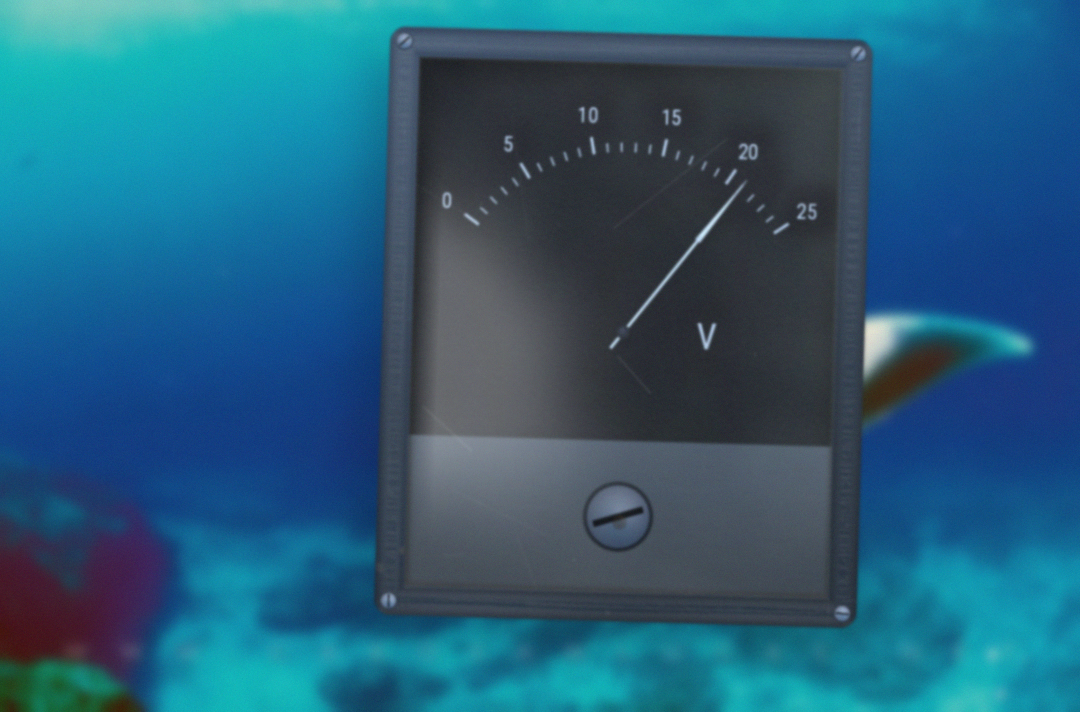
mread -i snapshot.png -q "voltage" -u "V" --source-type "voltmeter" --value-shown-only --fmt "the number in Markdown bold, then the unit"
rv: **21** V
